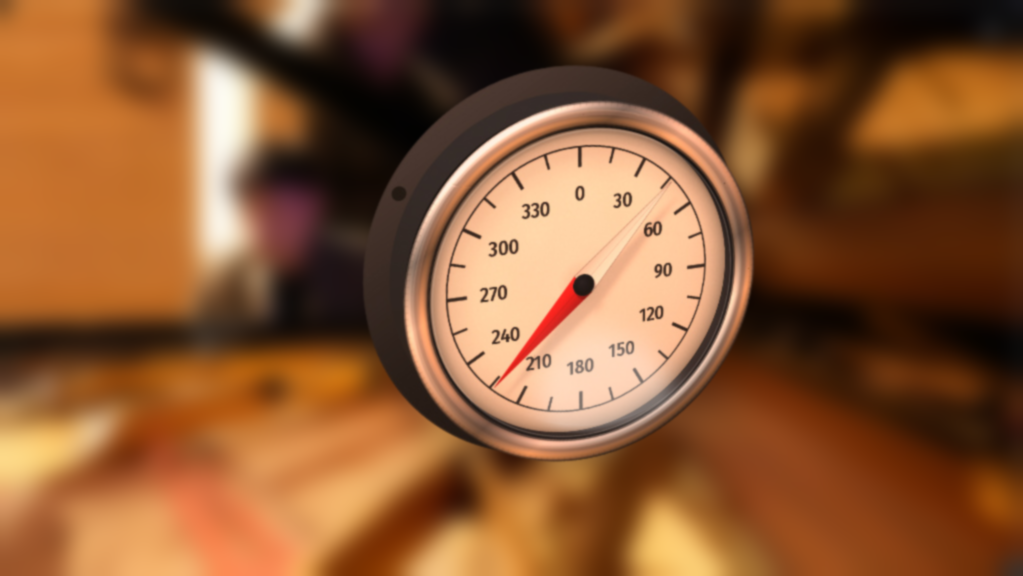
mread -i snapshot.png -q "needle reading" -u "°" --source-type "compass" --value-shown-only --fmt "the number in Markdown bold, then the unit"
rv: **225** °
